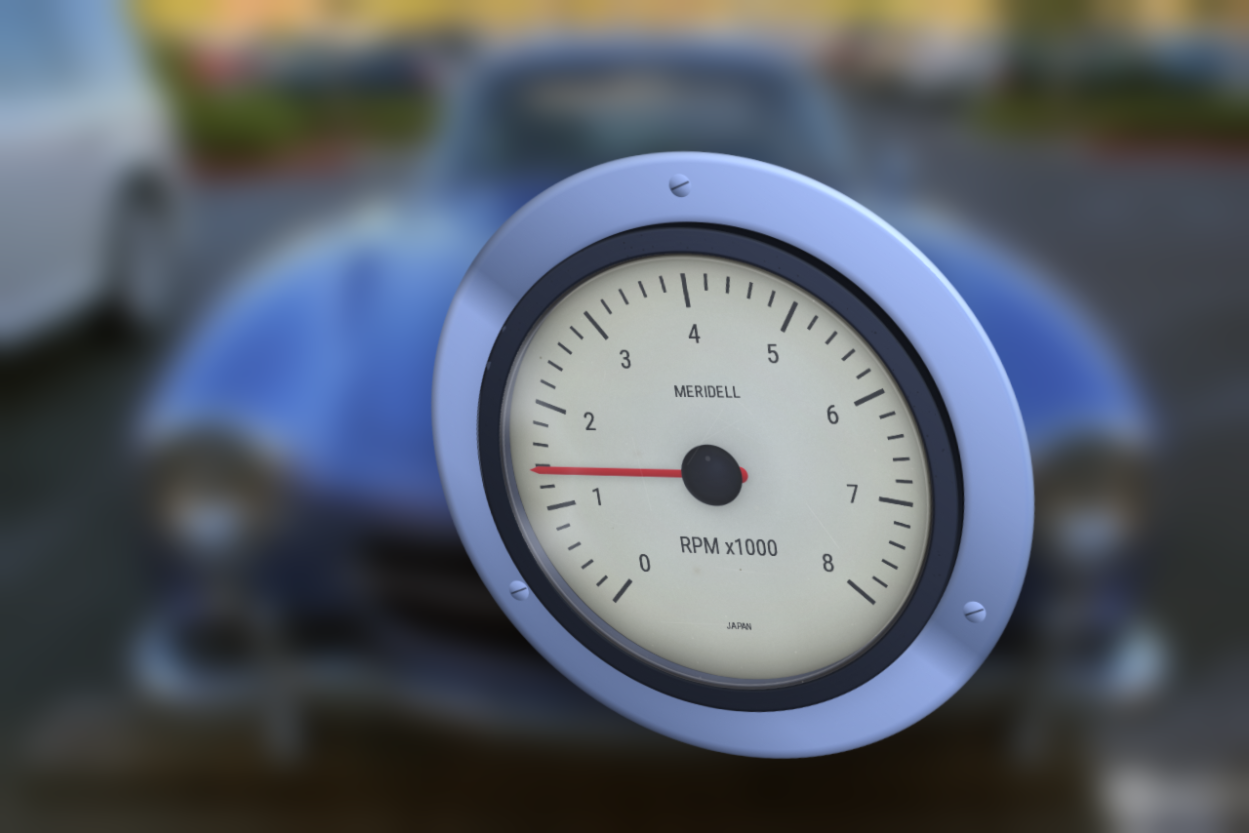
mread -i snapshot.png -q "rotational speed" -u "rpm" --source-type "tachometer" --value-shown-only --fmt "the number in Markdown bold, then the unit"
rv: **1400** rpm
